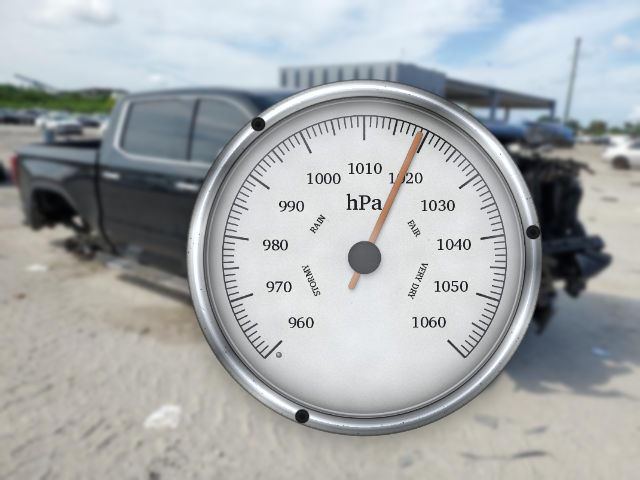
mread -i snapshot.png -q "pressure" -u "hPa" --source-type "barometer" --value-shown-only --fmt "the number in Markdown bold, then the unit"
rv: **1019** hPa
